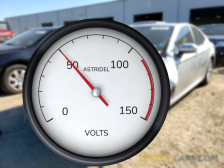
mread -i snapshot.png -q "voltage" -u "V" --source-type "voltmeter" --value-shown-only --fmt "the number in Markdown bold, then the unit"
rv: **50** V
